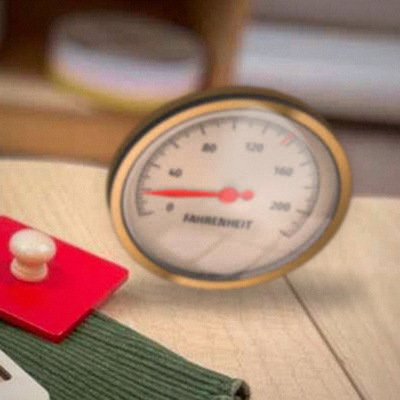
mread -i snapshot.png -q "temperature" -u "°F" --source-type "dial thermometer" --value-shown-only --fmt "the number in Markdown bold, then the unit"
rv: **20** °F
